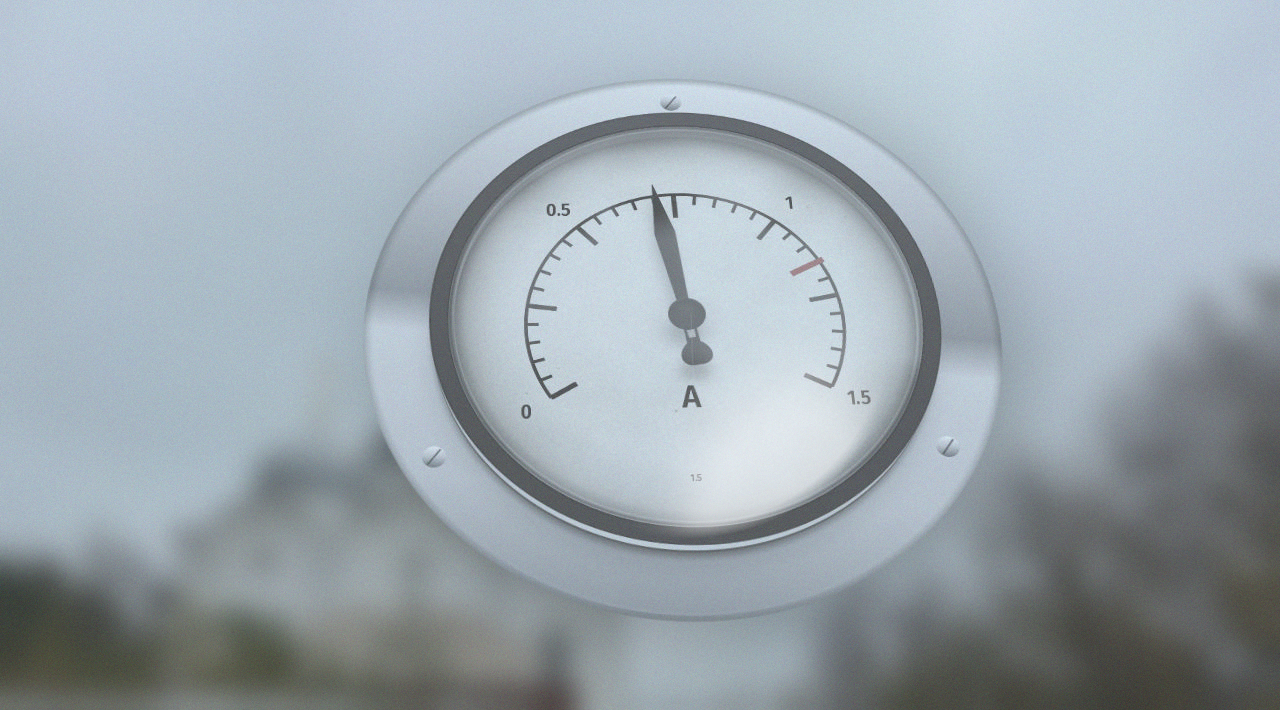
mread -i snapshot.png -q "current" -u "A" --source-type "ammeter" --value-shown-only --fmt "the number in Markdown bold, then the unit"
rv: **0.7** A
